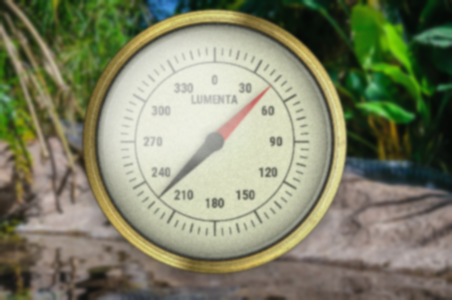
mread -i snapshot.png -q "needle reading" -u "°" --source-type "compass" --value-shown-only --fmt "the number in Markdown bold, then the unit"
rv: **45** °
